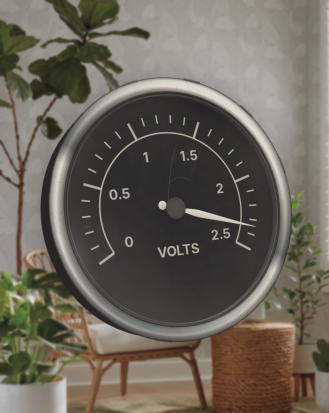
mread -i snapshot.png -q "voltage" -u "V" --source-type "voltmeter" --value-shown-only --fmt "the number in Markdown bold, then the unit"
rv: **2.35** V
